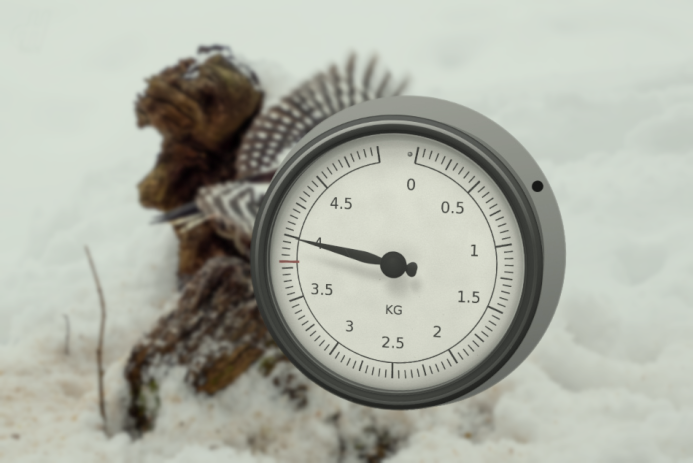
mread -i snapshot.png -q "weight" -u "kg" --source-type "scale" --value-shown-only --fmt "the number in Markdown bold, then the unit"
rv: **4** kg
